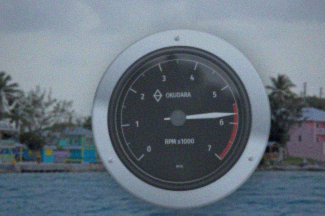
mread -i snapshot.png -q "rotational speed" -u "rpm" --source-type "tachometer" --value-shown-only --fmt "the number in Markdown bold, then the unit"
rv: **5750** rpm
